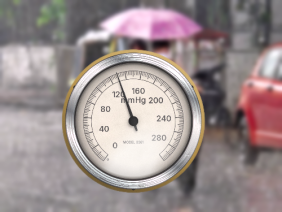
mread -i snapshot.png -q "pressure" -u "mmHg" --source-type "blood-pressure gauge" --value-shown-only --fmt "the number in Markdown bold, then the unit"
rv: **130** mmHg
